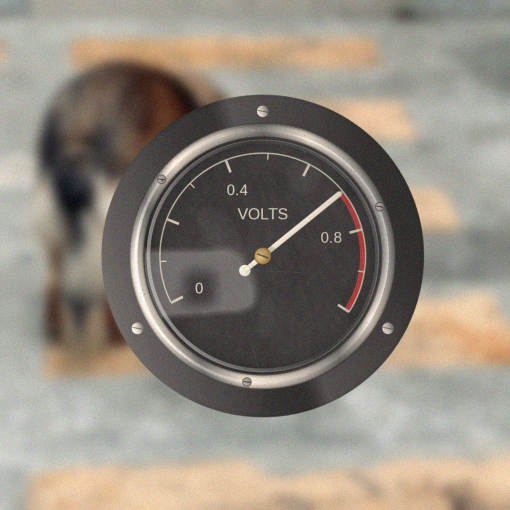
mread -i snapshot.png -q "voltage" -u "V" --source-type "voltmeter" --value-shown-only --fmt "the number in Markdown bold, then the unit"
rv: **0.7** V
